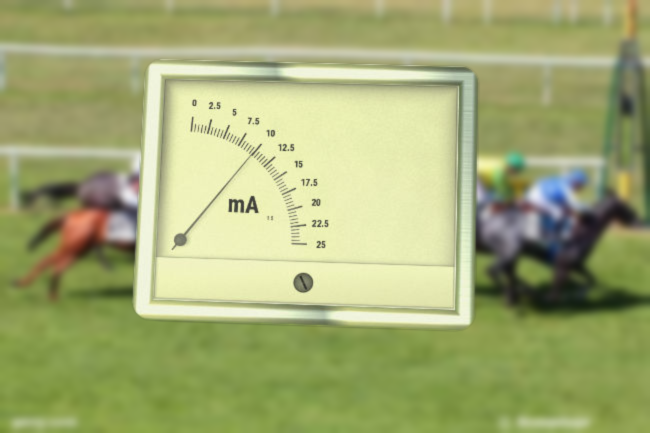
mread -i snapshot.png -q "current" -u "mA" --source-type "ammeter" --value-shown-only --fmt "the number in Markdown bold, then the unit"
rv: **10** mA
